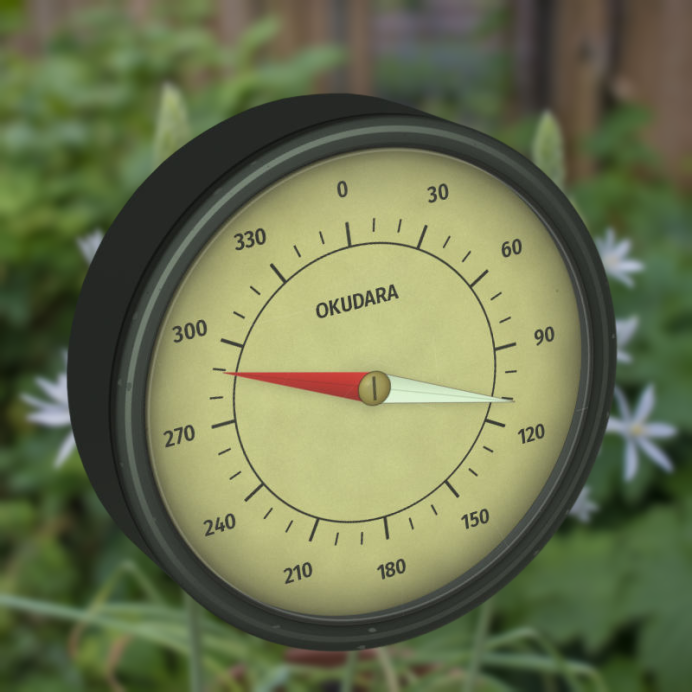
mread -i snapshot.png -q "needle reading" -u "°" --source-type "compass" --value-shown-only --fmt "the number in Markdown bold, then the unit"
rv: **290** °
